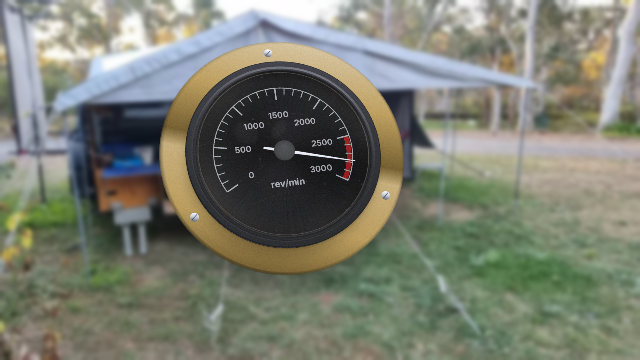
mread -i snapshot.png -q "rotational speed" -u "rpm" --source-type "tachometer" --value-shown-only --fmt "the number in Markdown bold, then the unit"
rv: **2800** rpm
